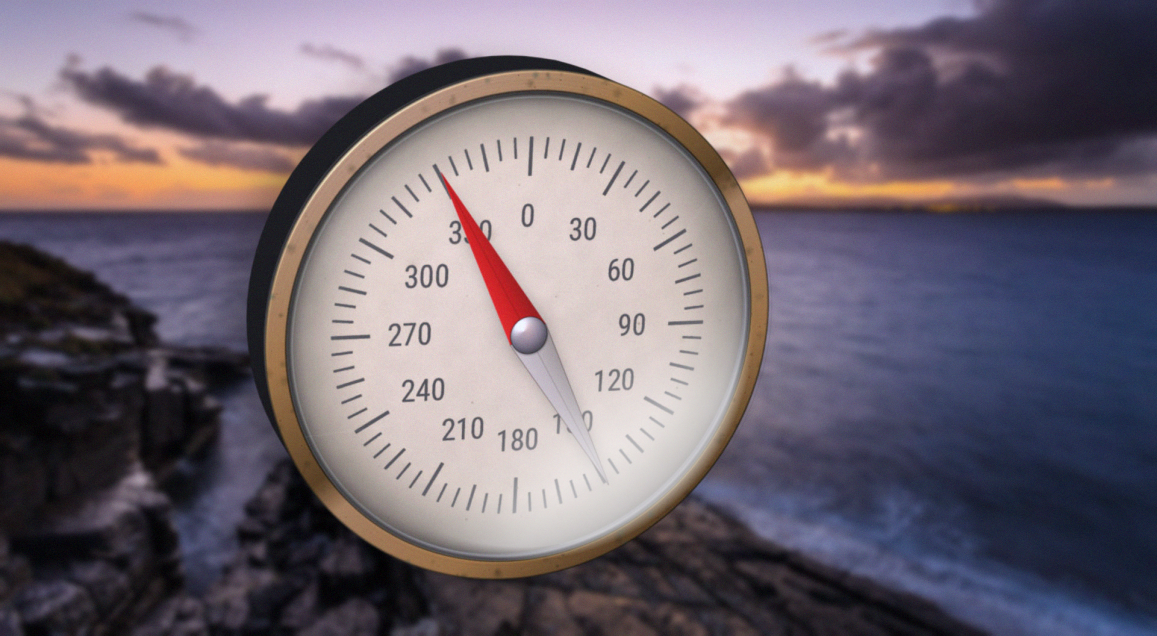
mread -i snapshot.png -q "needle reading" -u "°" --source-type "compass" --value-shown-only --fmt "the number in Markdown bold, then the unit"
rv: **330** °
